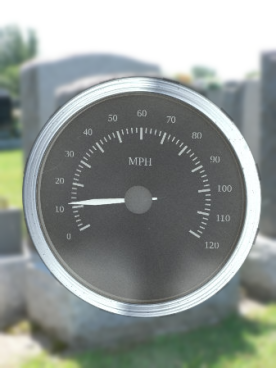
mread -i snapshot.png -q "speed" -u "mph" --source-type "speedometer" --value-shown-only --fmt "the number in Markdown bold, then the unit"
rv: **12** mph
